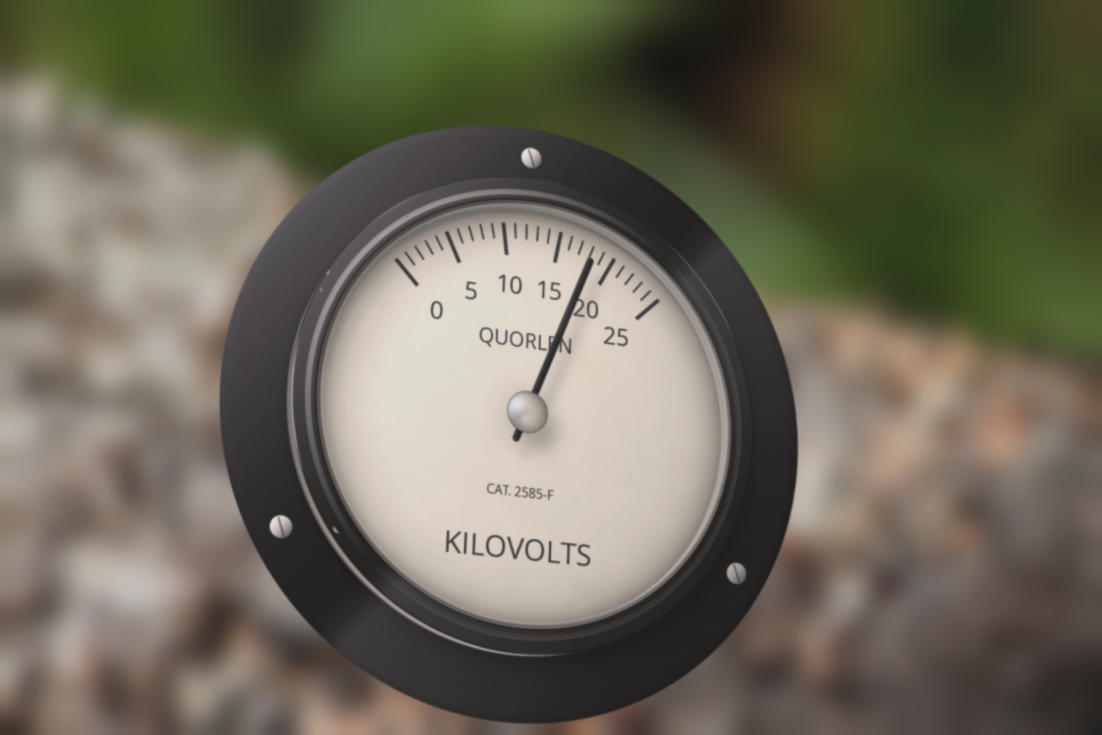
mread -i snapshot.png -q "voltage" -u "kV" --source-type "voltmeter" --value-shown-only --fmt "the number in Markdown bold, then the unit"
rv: **18** kV
